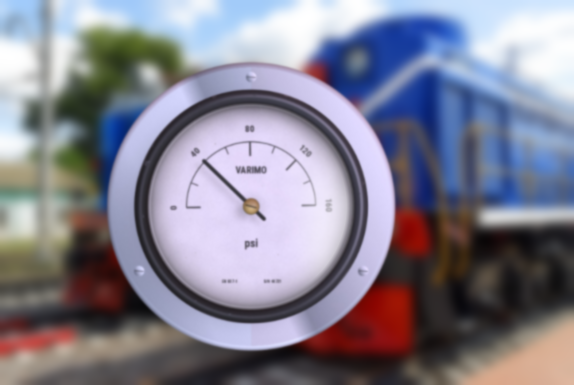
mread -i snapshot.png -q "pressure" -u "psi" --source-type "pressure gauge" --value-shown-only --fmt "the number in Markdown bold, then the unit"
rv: **40** psi
